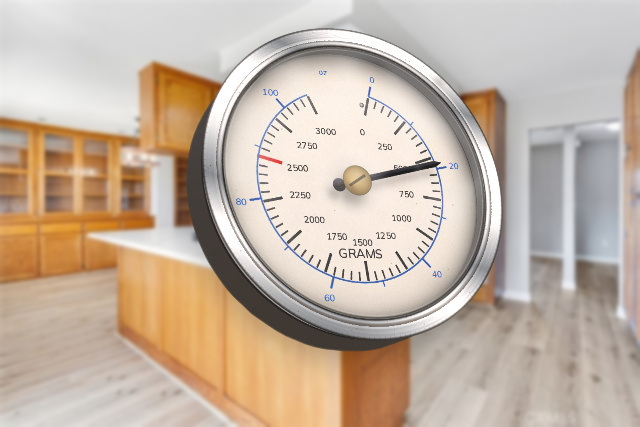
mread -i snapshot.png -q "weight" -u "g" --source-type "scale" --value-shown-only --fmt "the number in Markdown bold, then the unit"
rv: **550** g
